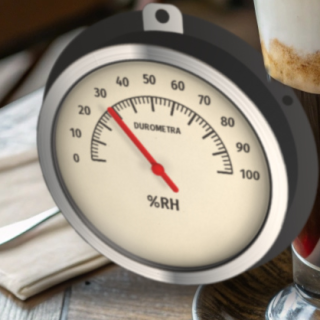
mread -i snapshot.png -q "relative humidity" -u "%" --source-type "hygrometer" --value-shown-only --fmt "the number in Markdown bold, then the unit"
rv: **30** %
